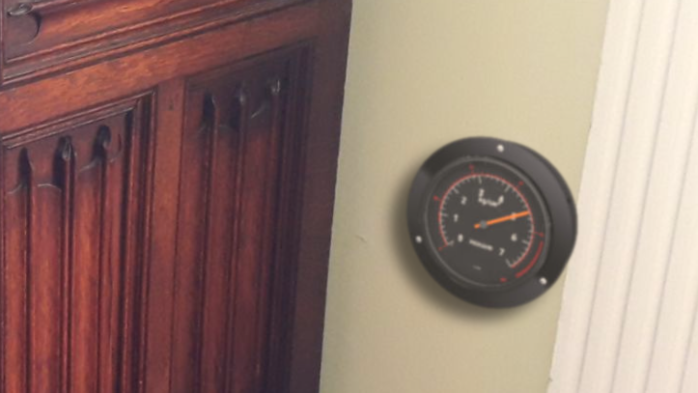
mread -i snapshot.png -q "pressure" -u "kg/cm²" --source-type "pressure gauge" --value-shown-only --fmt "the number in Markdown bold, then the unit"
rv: **5** kg/cm²
